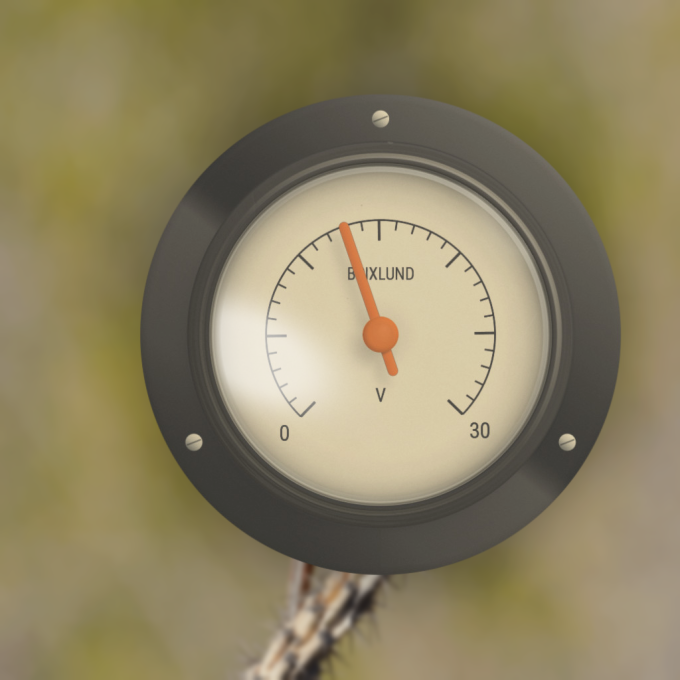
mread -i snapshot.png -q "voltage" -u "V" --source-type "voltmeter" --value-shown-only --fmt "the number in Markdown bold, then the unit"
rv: **13** V
